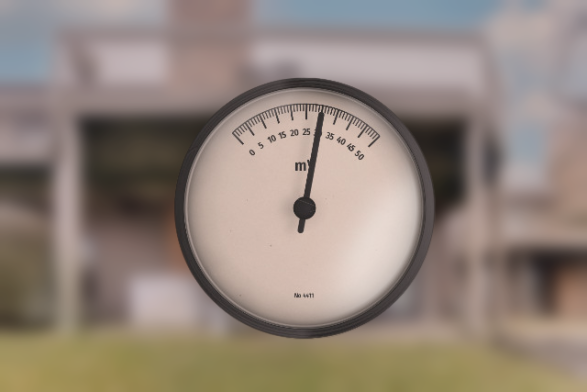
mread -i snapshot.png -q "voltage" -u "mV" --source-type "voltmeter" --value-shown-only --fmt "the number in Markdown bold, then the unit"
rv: **30** mV
